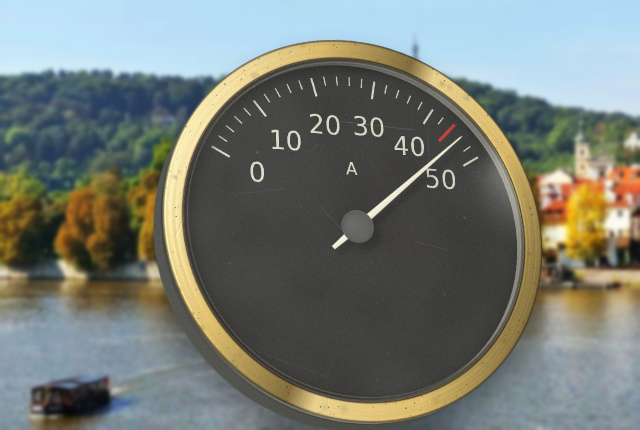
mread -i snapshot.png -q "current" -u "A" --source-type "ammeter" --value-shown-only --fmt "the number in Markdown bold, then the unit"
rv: **46** A
